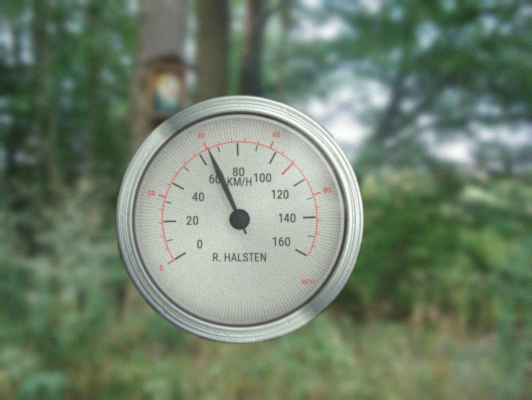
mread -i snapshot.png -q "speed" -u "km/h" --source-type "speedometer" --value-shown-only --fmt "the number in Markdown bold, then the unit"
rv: **65** km/h
